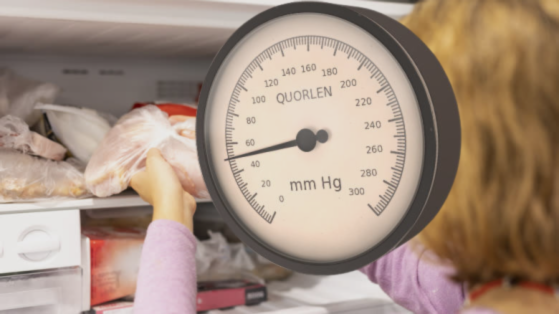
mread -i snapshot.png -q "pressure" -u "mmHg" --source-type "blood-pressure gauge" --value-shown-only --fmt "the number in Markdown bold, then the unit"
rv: **50** mmHg
